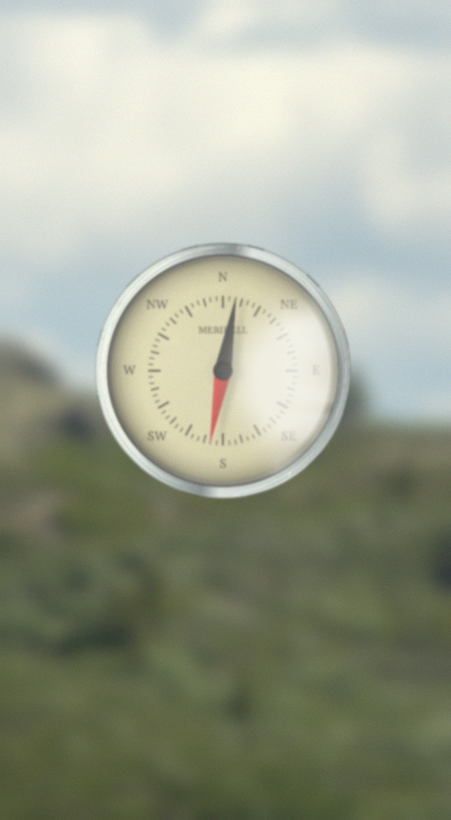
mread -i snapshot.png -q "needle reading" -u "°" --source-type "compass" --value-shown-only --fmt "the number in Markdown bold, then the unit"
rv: **190** °
